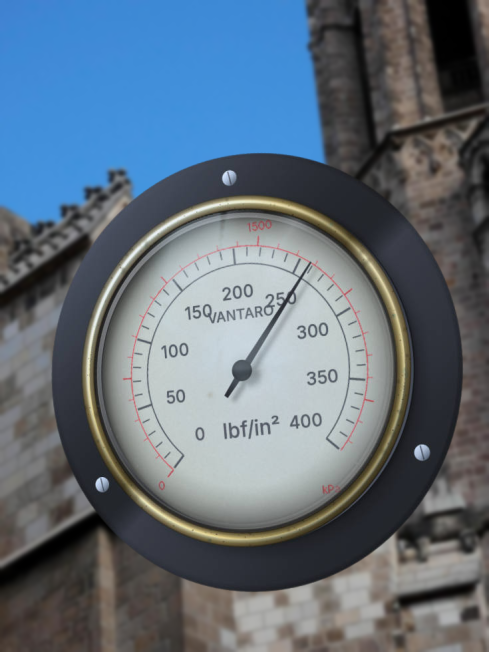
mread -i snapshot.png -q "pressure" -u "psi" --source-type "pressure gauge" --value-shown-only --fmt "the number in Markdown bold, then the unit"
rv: **260** psi
